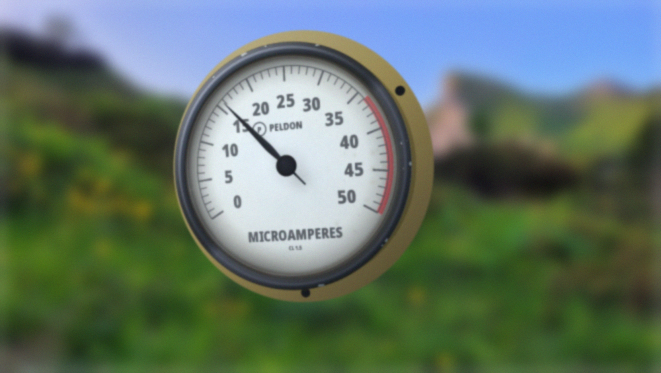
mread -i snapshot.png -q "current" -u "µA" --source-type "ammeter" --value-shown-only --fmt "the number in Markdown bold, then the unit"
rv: **16** µA
